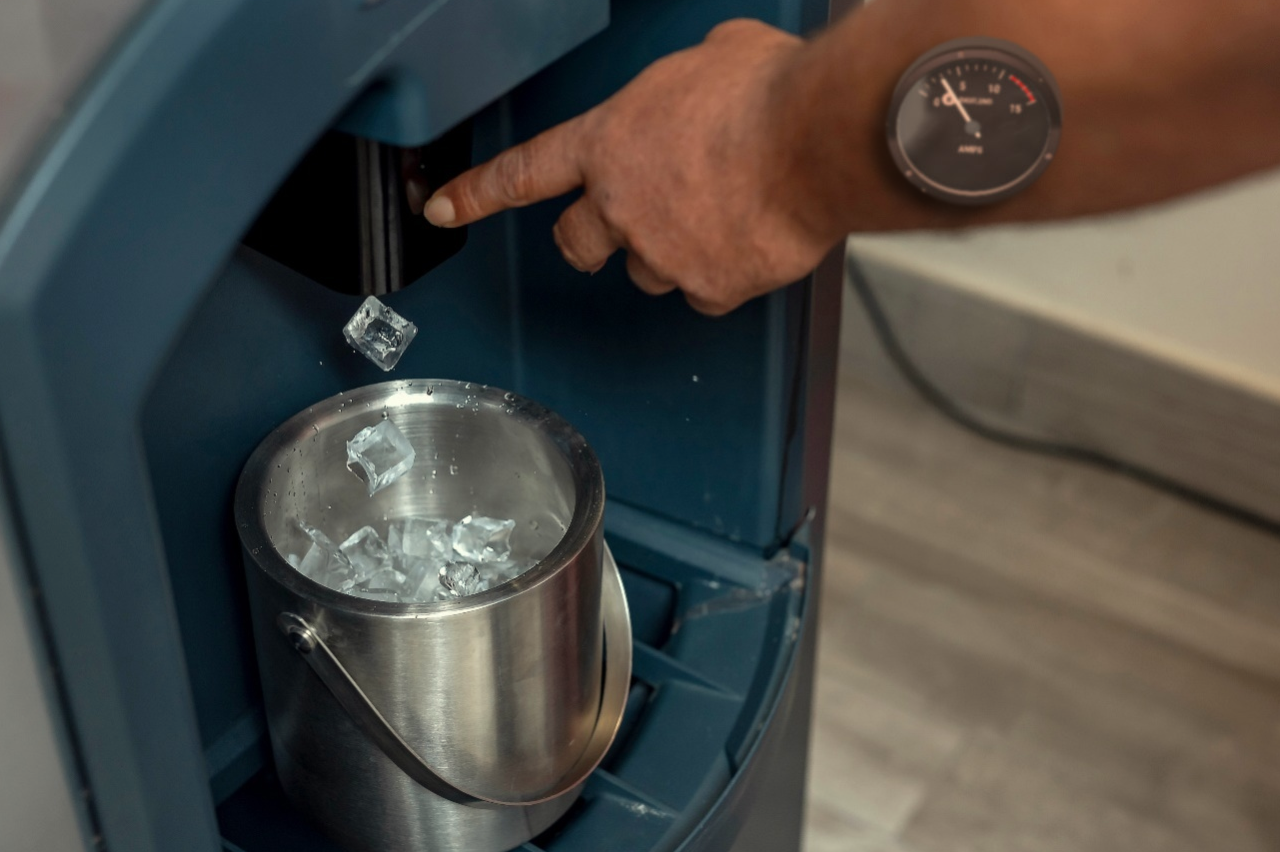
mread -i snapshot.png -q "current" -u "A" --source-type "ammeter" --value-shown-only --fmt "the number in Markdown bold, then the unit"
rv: **3** A
